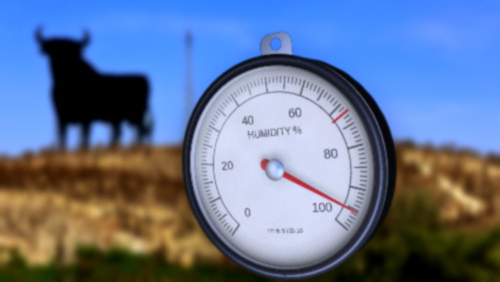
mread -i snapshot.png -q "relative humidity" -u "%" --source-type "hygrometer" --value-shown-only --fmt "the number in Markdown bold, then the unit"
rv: **95** %
